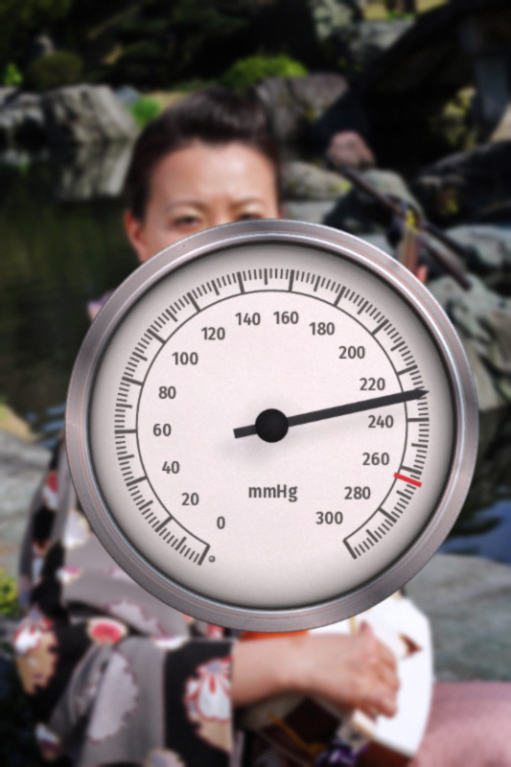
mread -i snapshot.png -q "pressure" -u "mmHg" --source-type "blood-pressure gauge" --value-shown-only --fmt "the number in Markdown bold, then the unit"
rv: **230** mmHg
